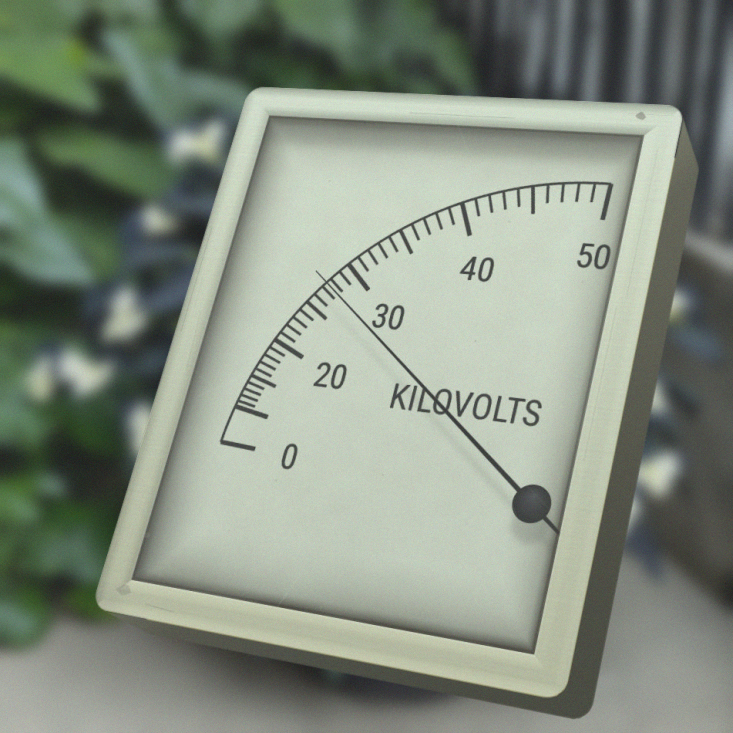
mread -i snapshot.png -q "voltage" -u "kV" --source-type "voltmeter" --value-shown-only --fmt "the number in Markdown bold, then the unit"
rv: **27.5** kV
